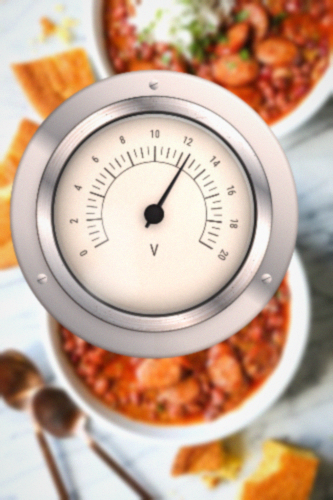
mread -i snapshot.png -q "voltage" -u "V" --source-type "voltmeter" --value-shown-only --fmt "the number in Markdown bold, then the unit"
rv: **12.5** V
